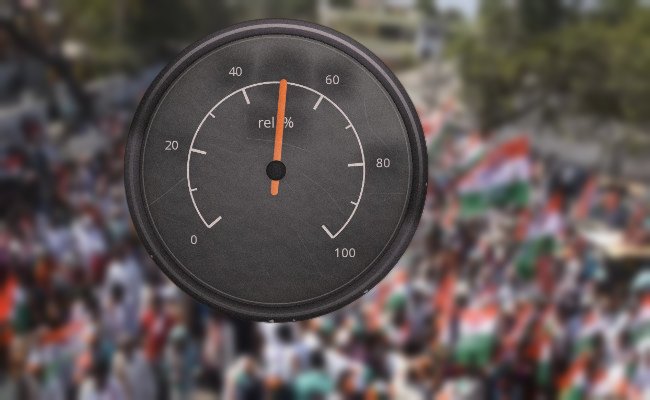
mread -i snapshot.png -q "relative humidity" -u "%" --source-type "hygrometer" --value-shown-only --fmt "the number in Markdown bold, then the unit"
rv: **50** %
